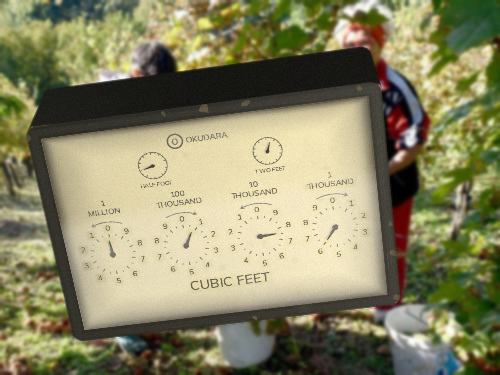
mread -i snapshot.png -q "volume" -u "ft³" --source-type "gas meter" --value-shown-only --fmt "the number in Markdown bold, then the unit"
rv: **7600** ft³
